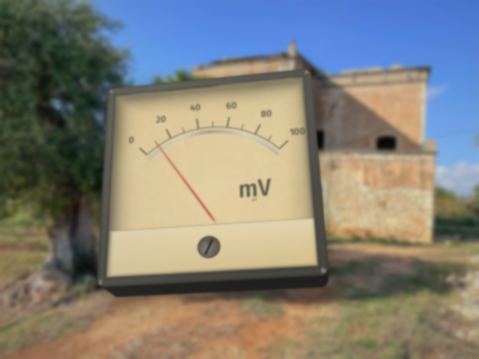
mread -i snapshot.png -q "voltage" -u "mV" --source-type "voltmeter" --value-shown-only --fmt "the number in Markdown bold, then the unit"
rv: **10** mV
